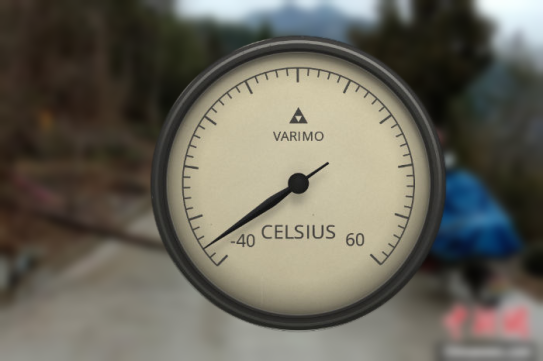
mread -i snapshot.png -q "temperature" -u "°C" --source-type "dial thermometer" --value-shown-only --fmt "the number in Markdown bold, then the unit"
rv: **-36** °C
